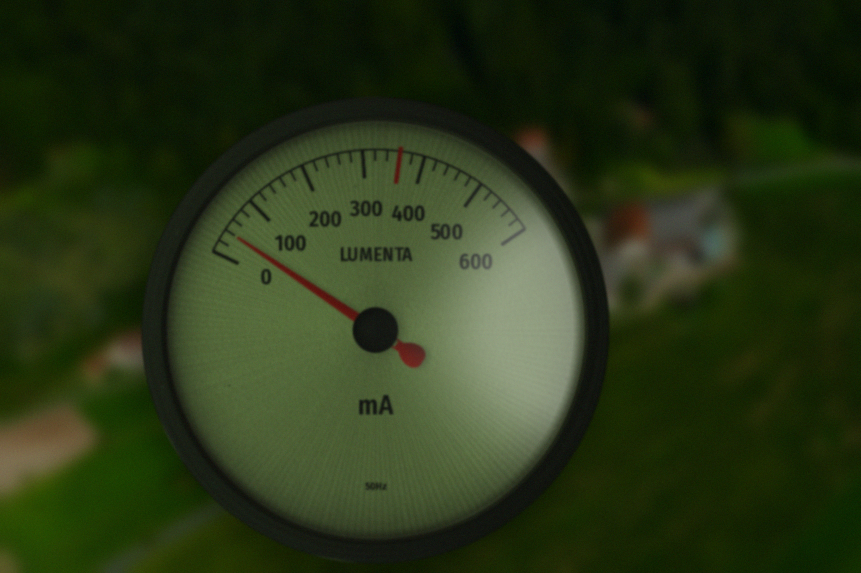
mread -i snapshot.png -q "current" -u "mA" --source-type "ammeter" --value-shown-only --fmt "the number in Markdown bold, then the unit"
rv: **40** mA
